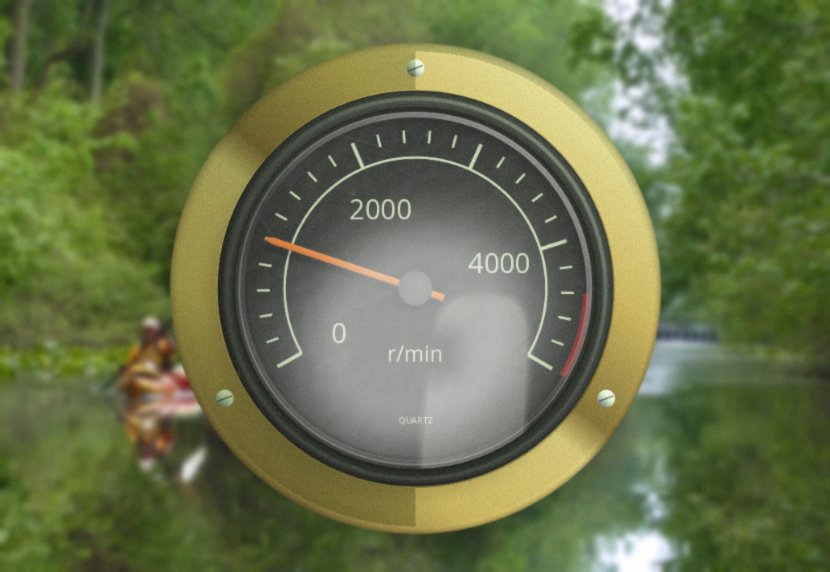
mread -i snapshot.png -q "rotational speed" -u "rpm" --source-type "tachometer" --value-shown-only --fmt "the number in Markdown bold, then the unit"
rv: **1000** rpm
